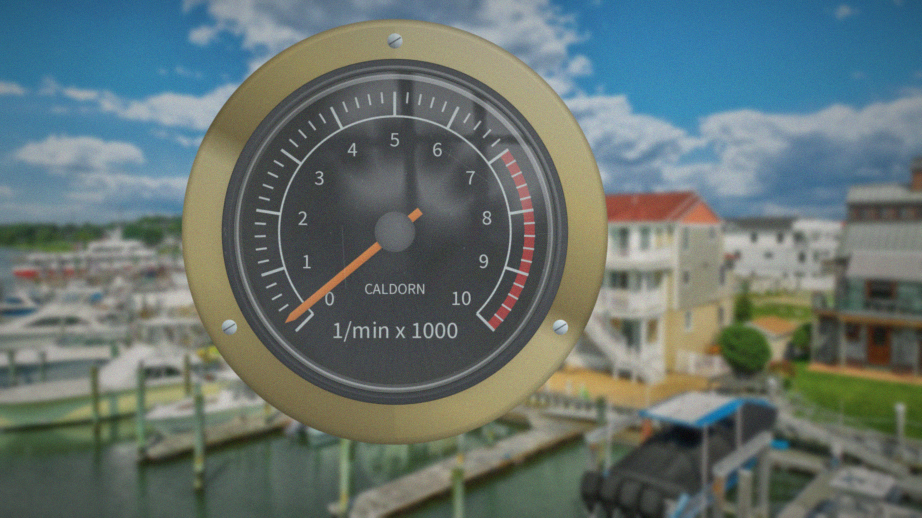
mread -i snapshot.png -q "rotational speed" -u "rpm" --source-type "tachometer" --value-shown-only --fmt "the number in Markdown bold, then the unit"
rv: **200** rpm
